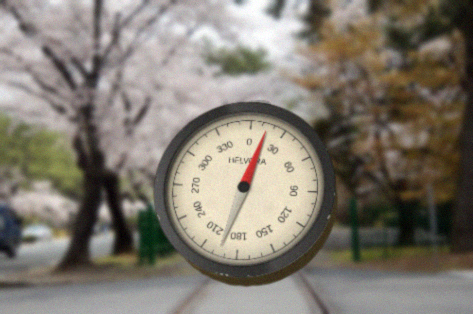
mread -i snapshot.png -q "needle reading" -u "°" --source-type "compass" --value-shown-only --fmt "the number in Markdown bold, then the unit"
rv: **15** °
